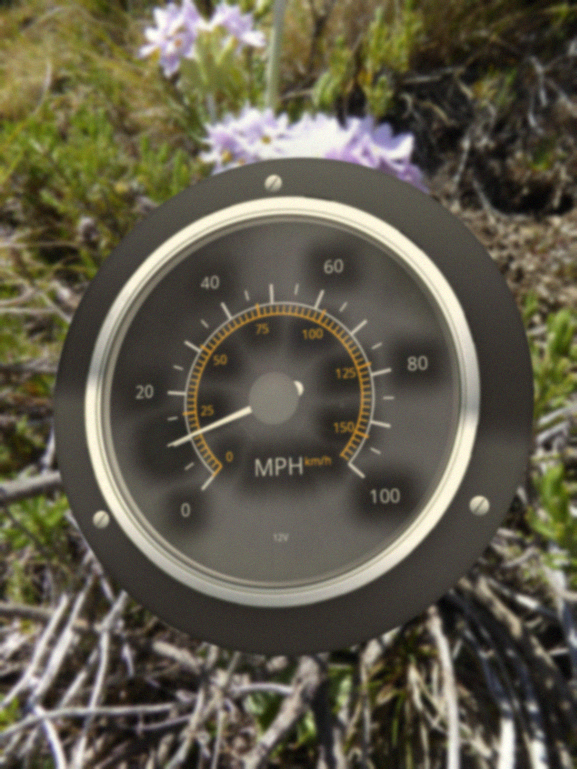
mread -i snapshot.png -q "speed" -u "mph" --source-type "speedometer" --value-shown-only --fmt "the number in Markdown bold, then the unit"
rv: **10** mph
